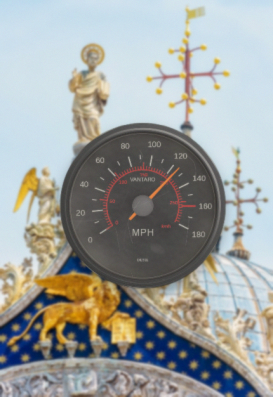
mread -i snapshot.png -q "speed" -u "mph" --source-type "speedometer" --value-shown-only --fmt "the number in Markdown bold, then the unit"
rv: **125** mph
